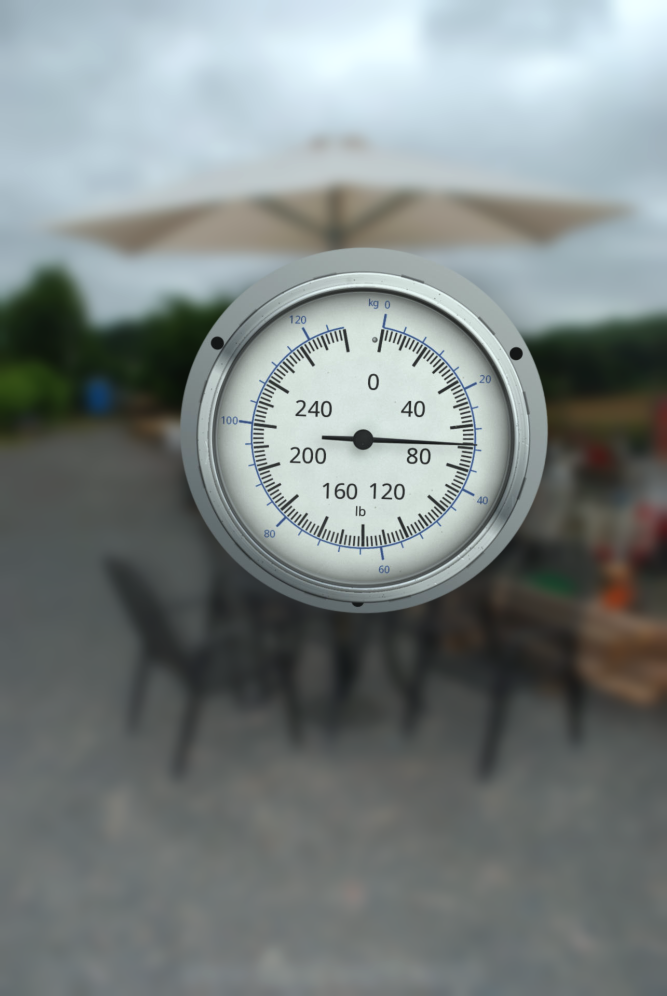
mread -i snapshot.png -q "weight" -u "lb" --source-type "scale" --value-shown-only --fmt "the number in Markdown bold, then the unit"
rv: **68** lb
